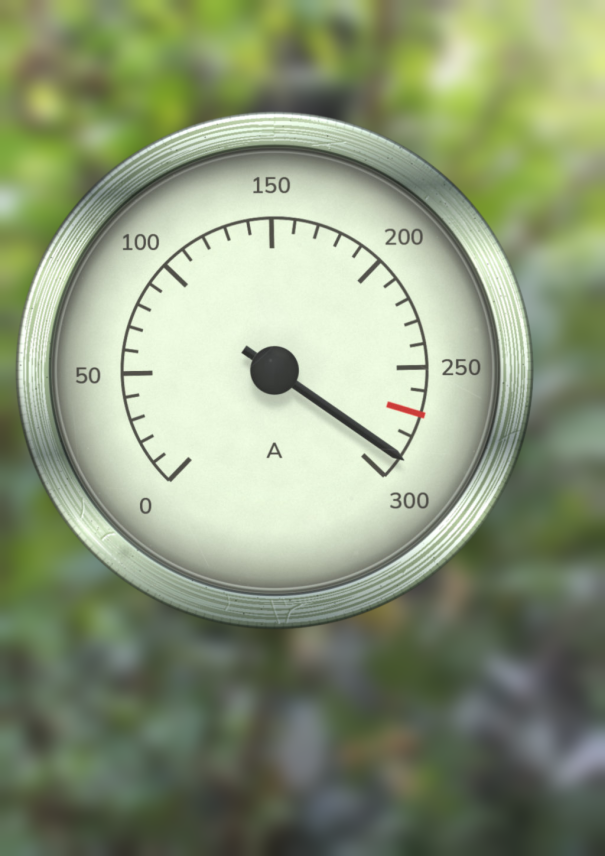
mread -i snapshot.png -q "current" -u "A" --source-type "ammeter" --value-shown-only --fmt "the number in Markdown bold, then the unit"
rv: **290** A
